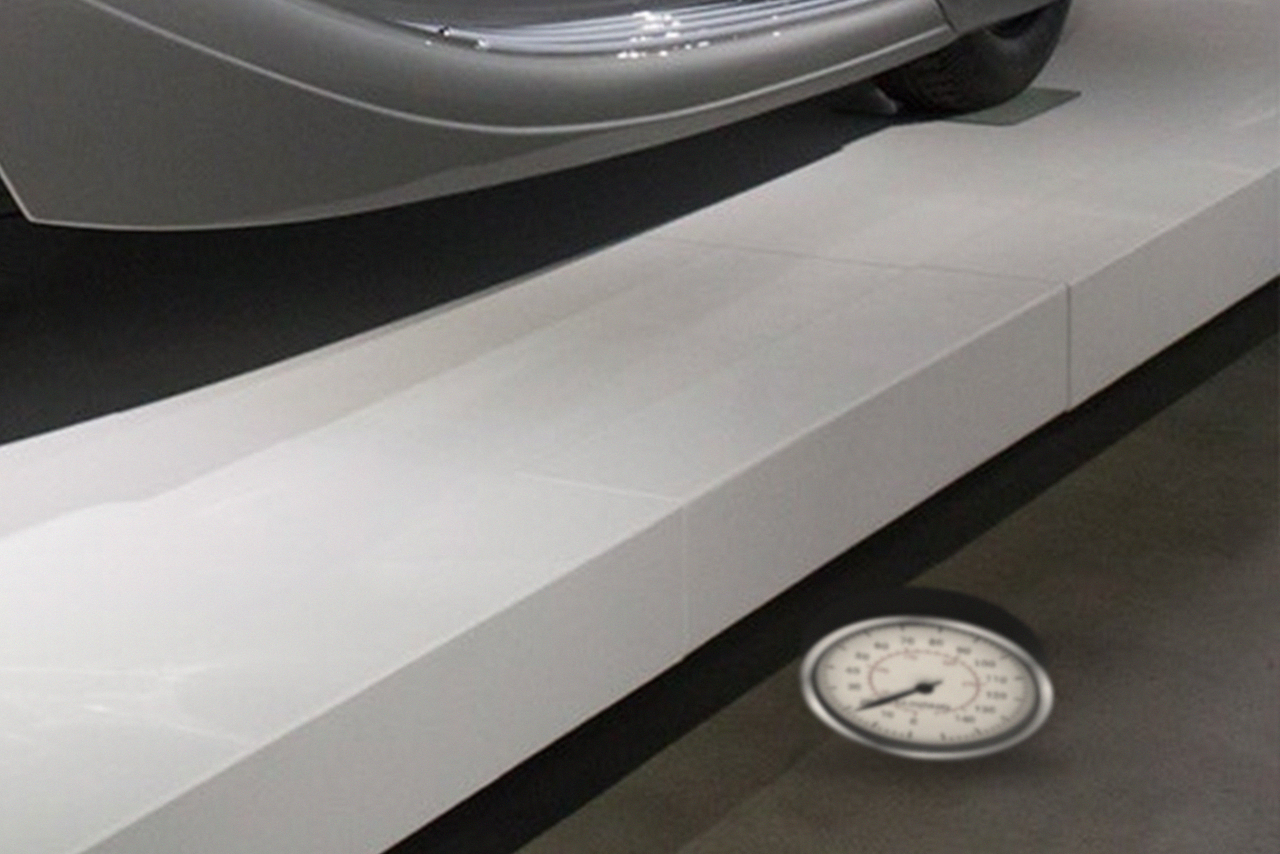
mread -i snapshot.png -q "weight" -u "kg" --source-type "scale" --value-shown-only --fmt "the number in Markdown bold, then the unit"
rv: **20** kg
